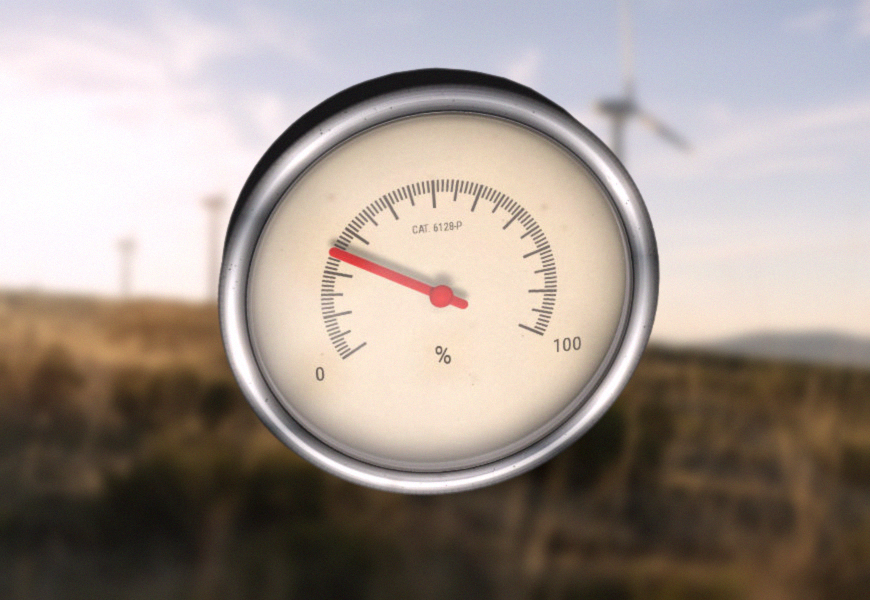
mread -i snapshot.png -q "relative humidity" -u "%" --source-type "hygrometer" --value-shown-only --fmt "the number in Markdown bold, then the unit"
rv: **25** %
